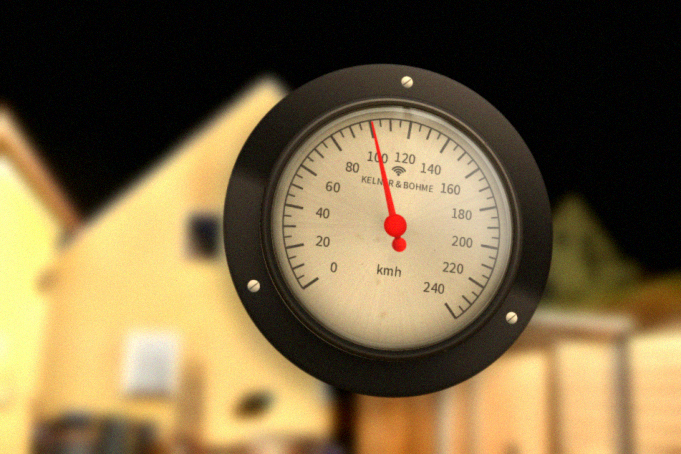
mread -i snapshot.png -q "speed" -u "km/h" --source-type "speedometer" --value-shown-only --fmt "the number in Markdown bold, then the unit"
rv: **100** km/h
